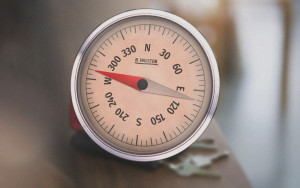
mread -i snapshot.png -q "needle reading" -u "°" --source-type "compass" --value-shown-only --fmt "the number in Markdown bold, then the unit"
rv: **280** °
